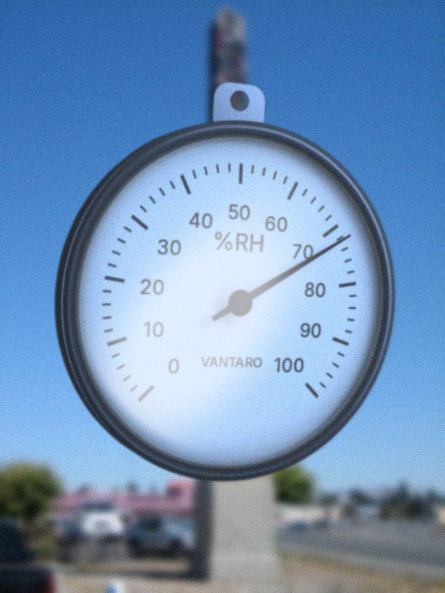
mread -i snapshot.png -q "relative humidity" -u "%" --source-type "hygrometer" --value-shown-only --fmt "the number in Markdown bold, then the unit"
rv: **72** %
